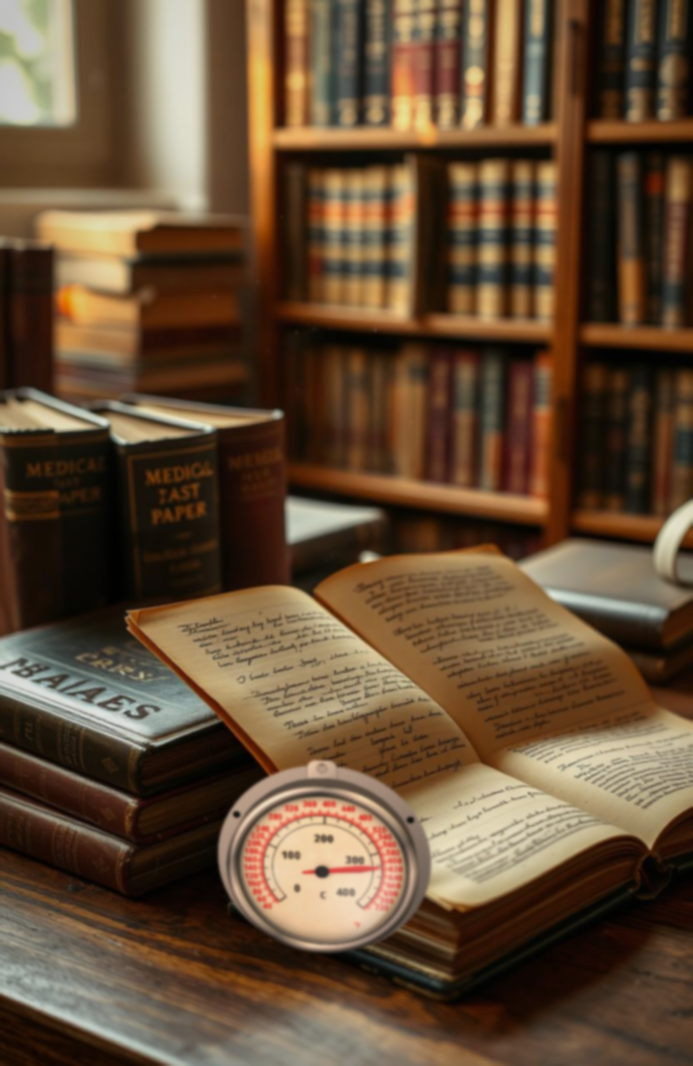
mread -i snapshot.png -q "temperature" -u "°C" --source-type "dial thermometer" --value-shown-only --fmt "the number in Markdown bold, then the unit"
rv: **320** °C
